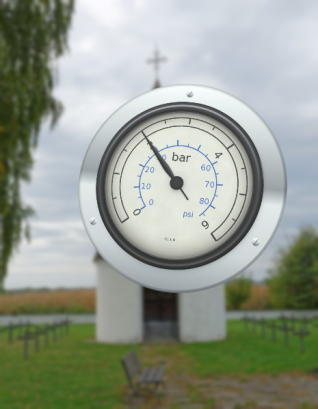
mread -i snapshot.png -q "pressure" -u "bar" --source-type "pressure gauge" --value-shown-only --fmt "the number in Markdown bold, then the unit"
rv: **2** bar
